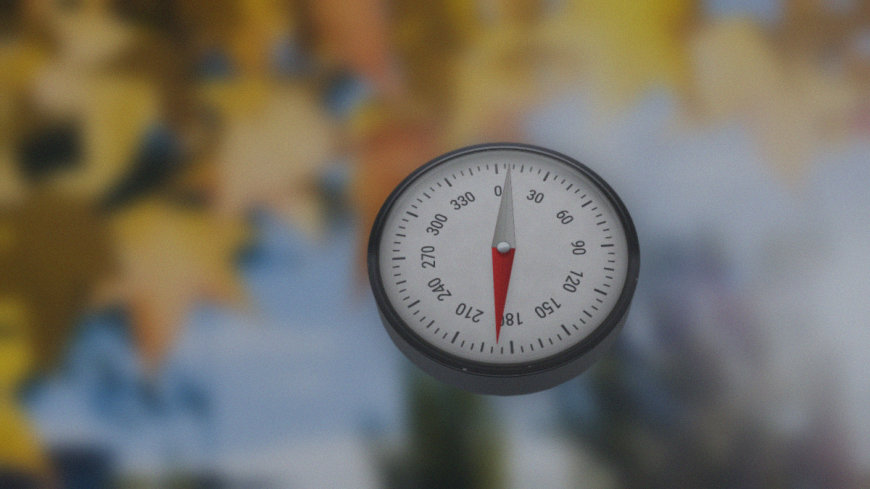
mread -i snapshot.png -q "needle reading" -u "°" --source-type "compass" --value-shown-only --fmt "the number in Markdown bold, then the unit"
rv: **187.5** °
